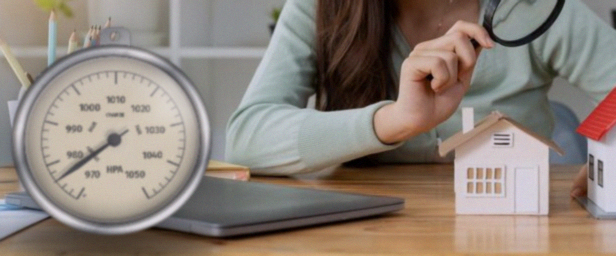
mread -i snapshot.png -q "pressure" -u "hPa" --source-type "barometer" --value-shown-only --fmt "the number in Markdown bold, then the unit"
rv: **976** hPa
